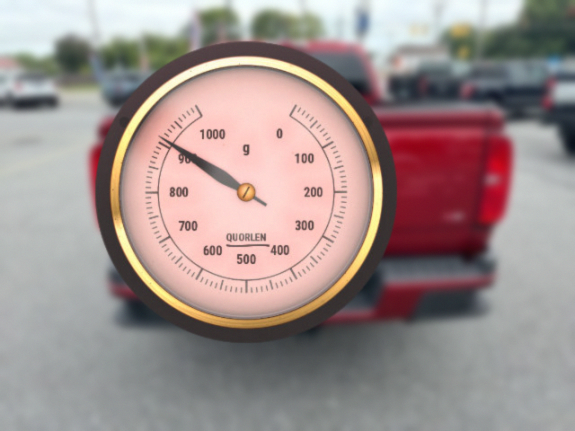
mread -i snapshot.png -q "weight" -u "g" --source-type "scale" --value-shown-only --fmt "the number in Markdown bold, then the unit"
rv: **910** g
